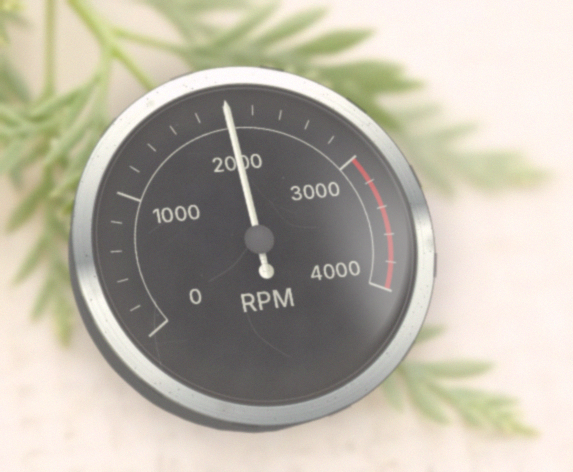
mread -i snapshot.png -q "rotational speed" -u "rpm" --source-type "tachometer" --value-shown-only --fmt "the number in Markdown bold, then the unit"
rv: **2000** rpm
